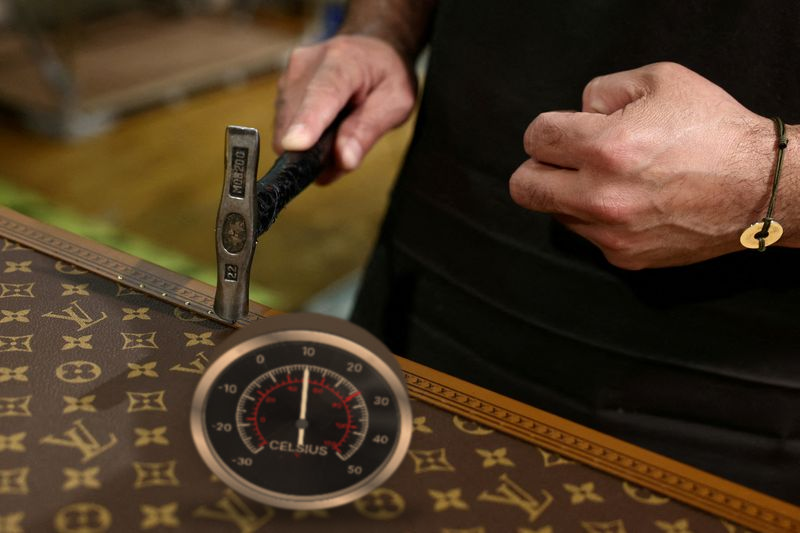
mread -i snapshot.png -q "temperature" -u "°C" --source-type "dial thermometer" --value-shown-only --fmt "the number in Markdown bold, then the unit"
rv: **10** °C
